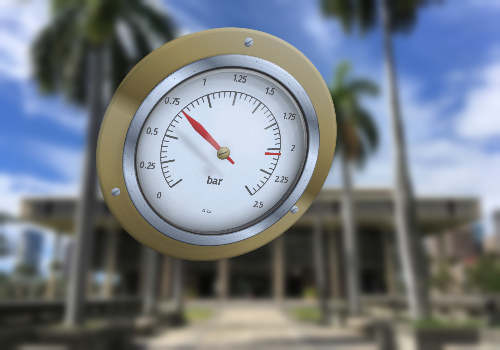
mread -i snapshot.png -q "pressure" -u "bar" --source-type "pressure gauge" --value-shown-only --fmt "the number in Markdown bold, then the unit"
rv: **0.75** bar
